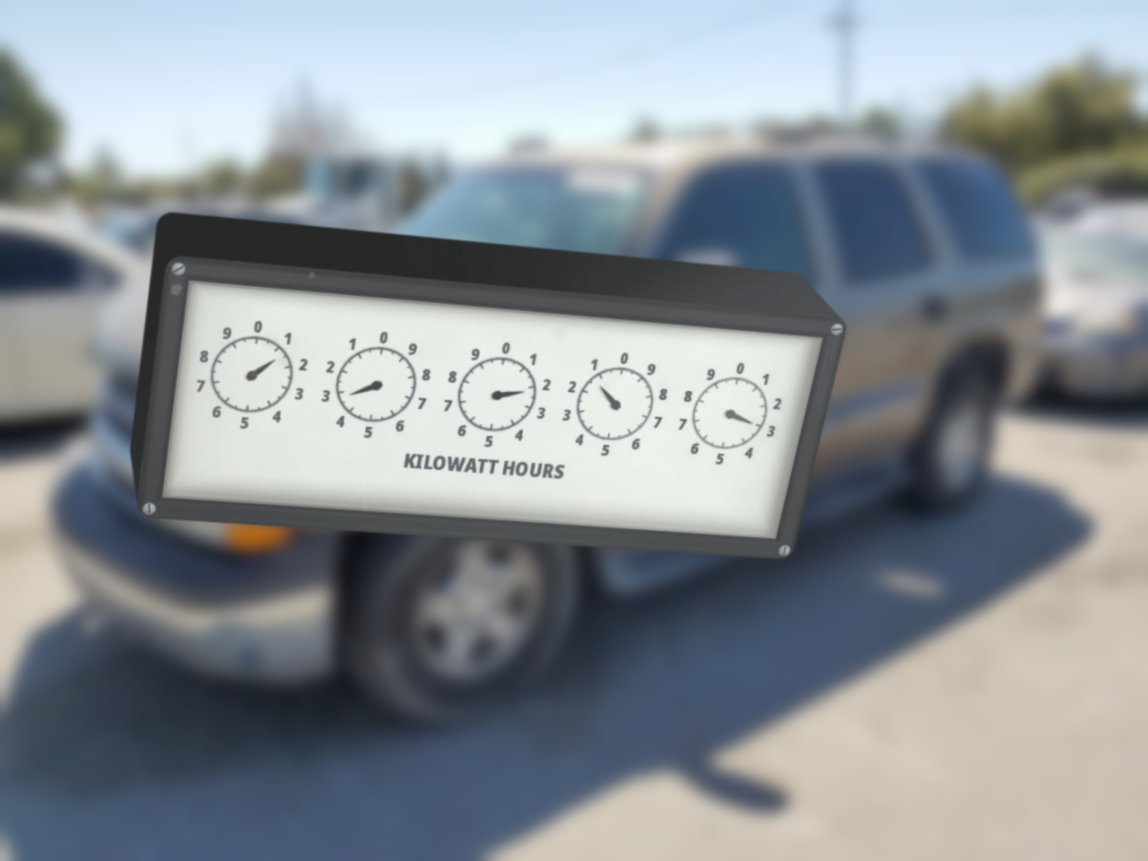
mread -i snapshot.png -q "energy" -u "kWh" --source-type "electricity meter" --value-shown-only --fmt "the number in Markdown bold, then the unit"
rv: **13213** kWh
